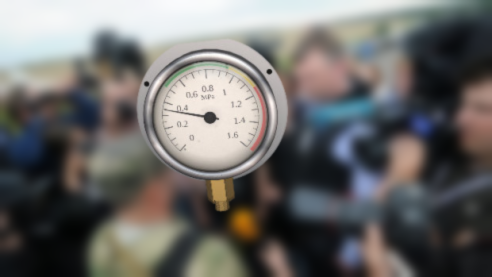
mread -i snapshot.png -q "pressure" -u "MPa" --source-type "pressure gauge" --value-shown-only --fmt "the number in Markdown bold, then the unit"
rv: **0.35** MPa
